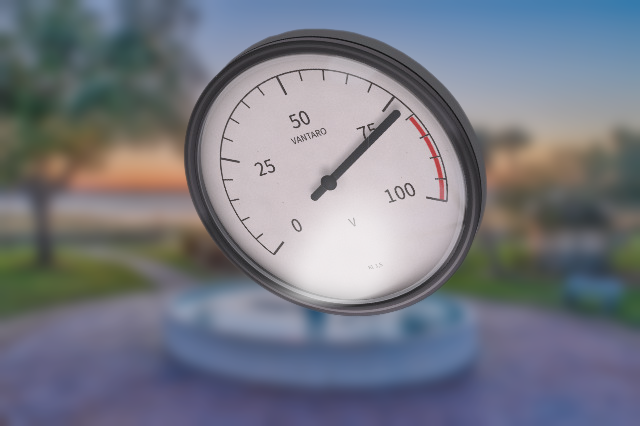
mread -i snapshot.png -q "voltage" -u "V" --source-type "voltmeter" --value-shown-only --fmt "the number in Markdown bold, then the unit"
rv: **77.5** V
